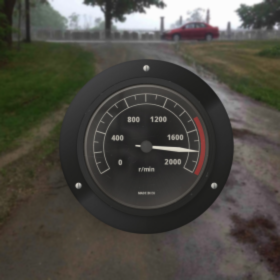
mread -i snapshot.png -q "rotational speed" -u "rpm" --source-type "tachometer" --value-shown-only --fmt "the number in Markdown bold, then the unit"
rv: **1800** rpm
